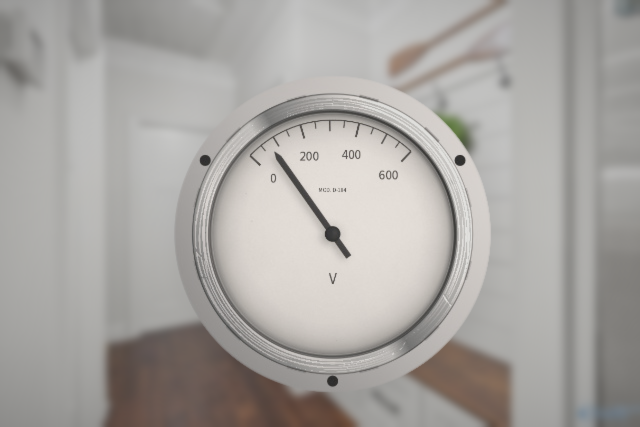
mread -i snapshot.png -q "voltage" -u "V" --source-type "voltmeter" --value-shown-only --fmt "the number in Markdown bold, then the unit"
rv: **75** V
